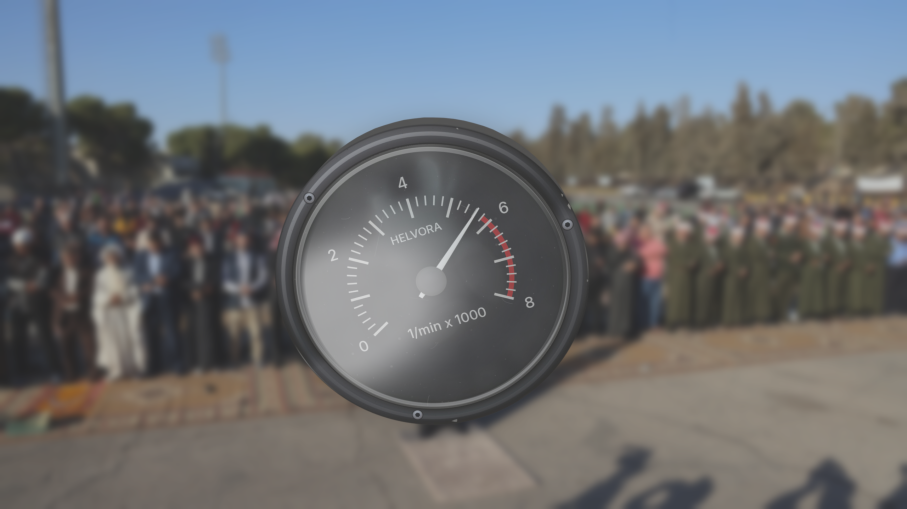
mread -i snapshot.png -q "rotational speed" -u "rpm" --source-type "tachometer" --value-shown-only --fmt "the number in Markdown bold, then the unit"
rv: **5600** rpm
